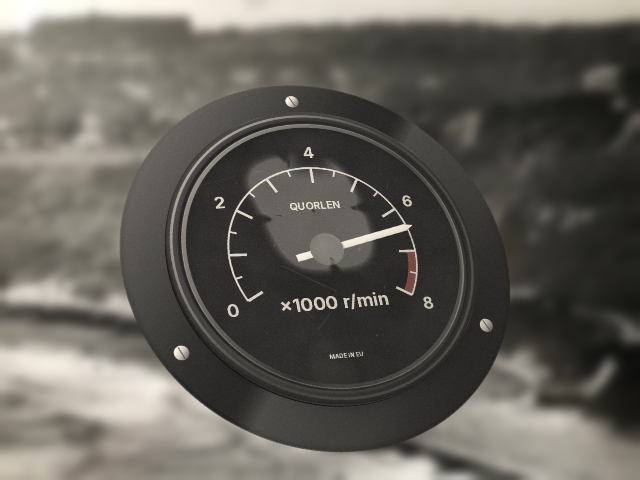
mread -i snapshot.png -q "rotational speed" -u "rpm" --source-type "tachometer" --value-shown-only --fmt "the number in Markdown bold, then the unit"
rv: **6500** rpm
